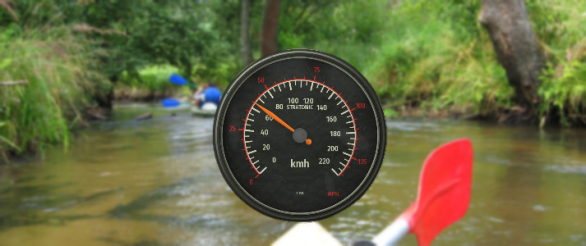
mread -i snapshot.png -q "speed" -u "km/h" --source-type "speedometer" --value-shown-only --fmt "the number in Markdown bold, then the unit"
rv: **65** km/h
